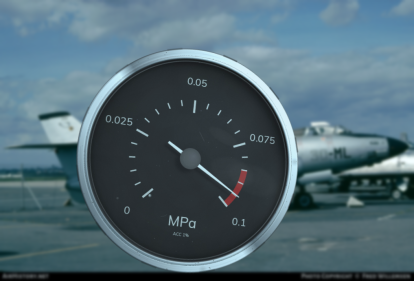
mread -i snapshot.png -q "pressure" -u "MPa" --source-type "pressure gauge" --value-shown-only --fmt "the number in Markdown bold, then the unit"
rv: **0.095** MPa
